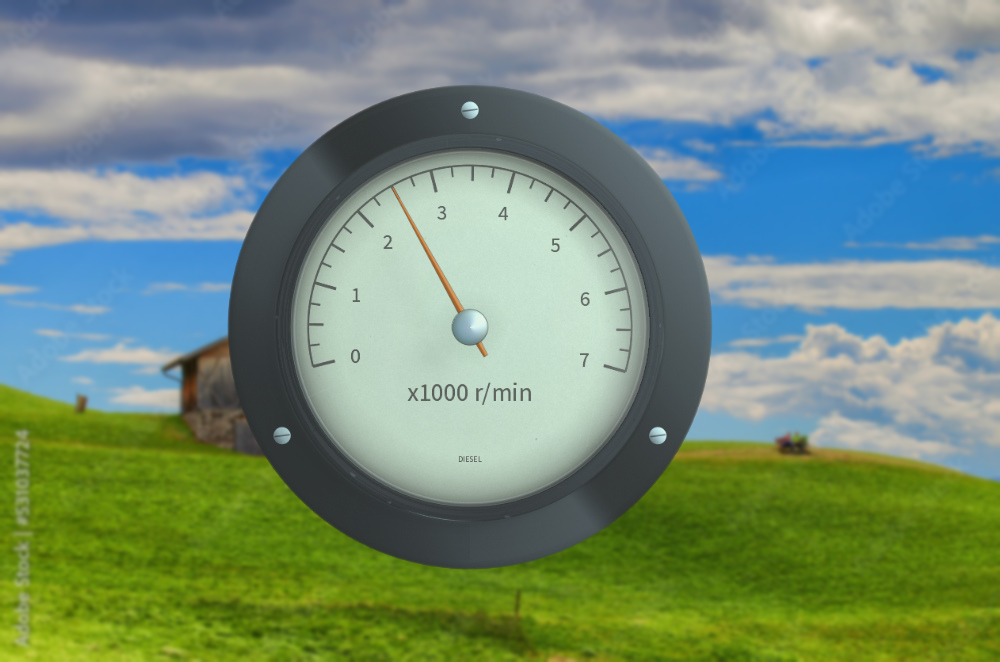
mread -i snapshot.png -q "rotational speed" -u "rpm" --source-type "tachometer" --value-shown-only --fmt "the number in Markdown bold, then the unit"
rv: **2500** rpm
